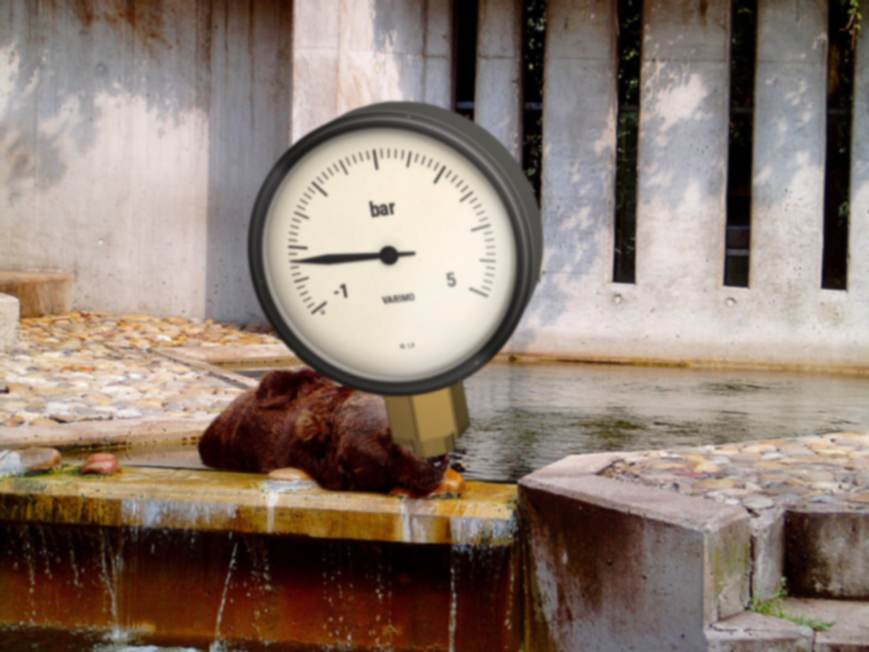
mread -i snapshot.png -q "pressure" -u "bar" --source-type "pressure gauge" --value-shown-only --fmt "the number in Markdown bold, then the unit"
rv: **-0.2** bar
